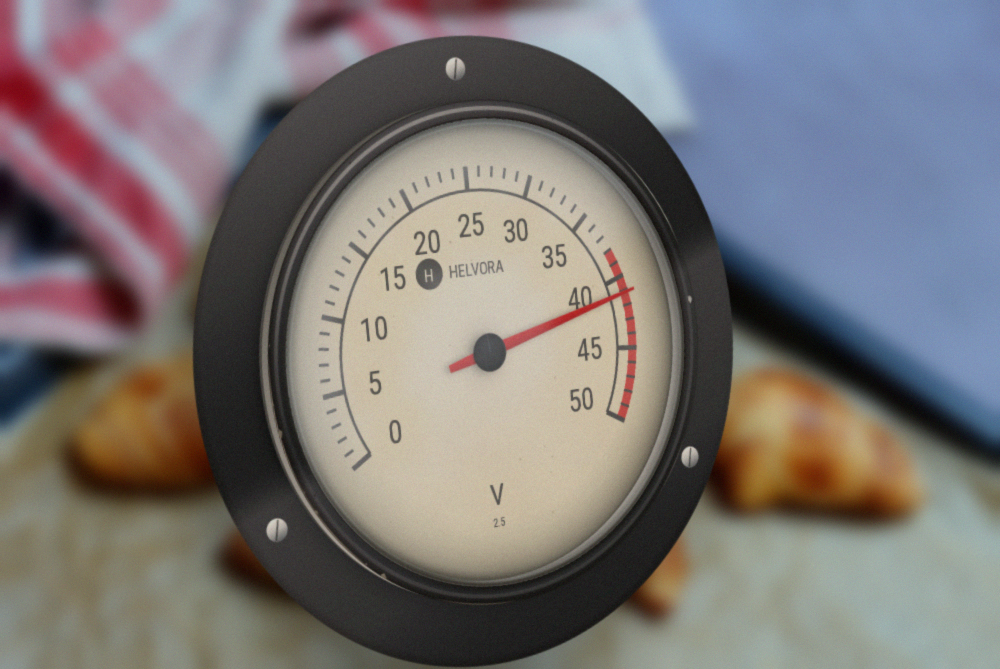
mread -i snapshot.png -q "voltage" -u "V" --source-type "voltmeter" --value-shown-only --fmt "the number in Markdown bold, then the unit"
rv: **41** V
